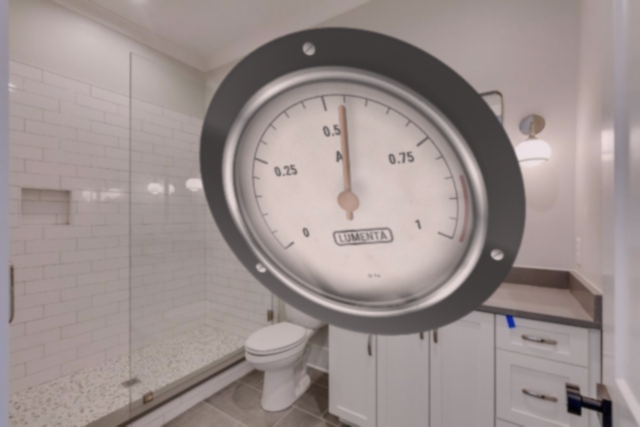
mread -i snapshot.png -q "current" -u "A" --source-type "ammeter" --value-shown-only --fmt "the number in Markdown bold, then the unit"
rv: **0.55** A
